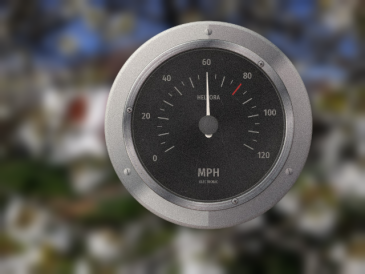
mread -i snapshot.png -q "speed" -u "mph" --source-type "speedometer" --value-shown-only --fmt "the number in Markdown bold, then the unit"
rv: **60** mph
